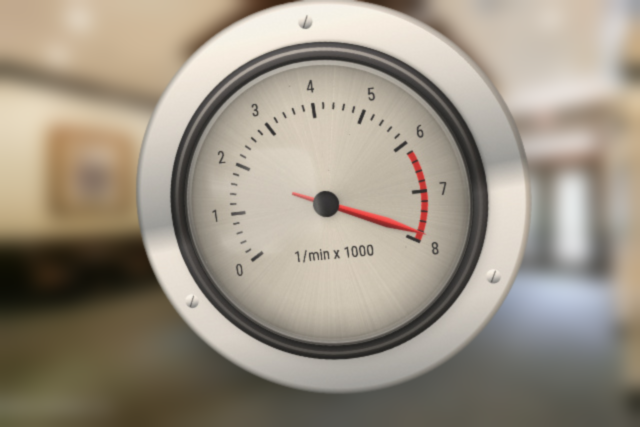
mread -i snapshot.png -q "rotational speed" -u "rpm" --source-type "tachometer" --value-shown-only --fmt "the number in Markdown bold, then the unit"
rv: **7800** rpm
